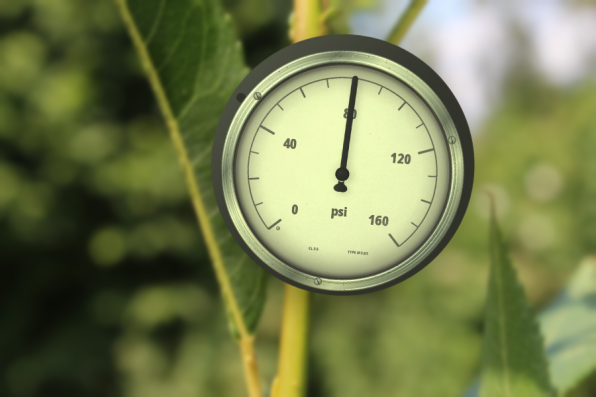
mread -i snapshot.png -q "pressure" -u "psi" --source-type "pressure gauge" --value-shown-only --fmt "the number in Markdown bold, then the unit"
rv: **80** psi
